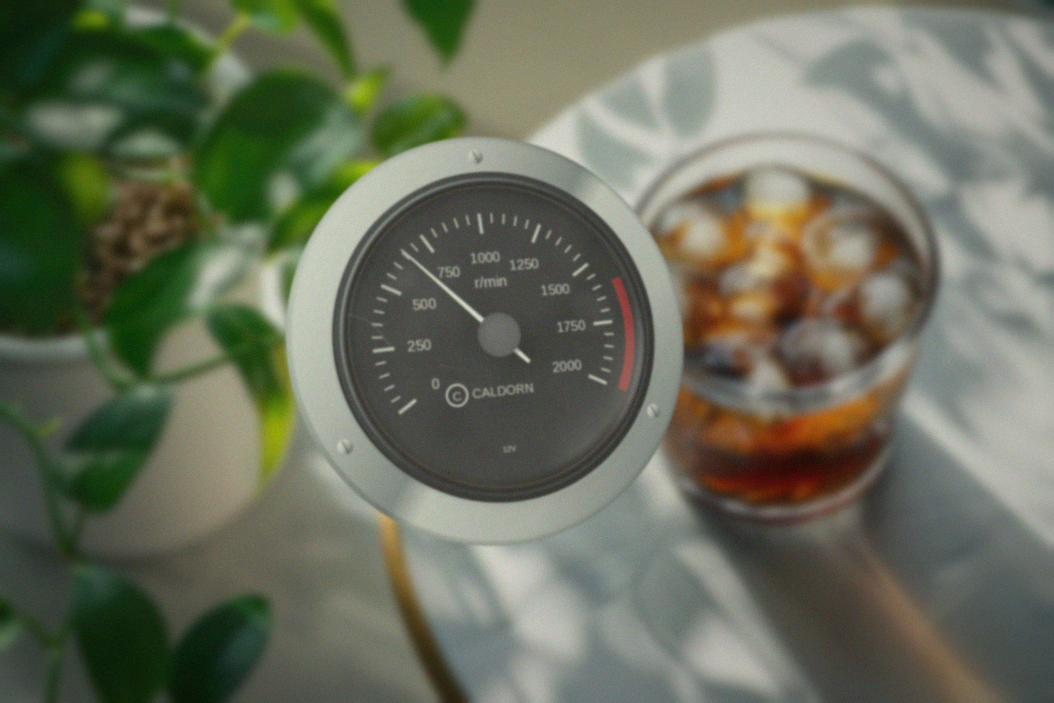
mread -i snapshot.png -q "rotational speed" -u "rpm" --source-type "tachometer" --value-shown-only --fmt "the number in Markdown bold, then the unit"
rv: **650** rpm
